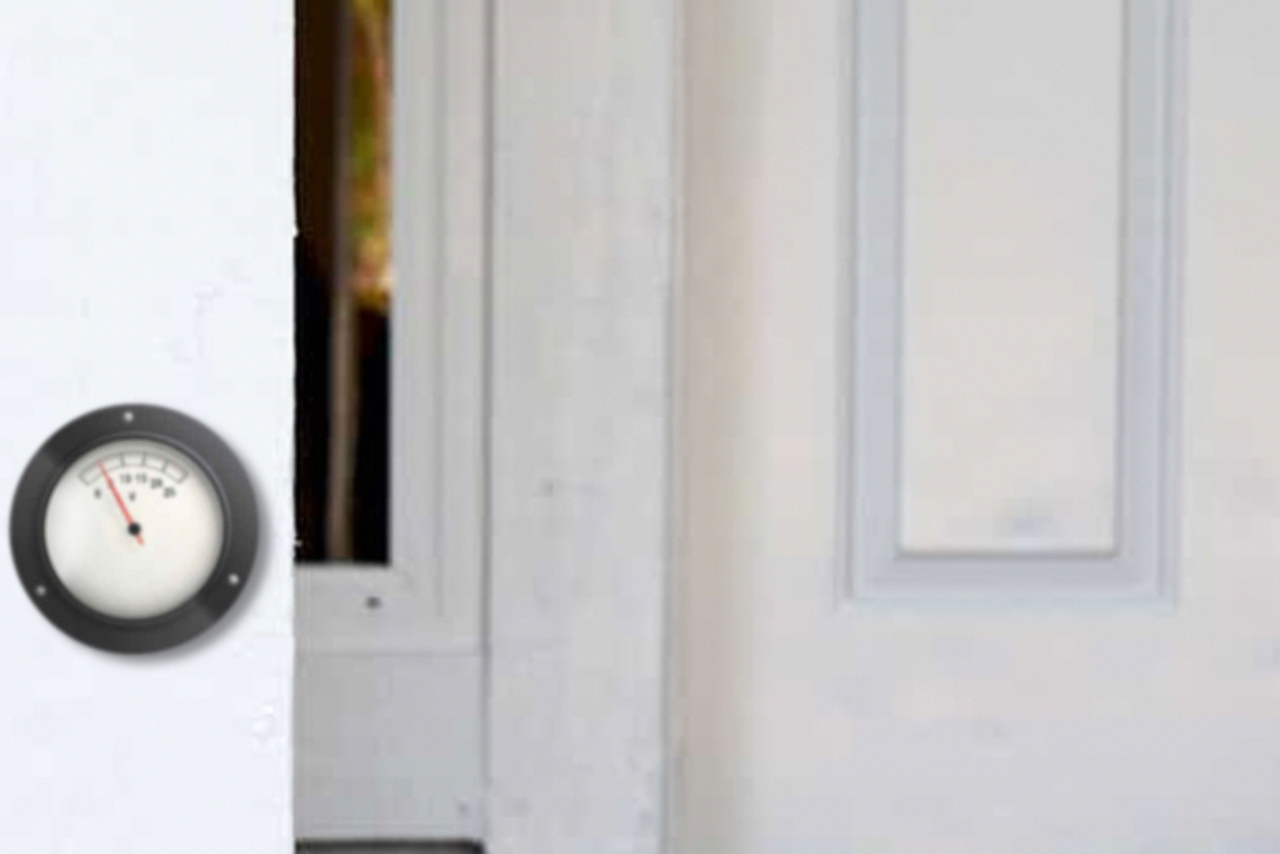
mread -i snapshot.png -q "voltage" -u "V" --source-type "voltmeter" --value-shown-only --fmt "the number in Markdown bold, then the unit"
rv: **5** V
